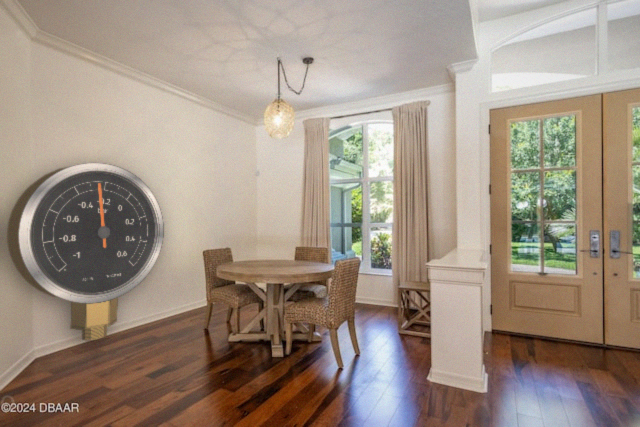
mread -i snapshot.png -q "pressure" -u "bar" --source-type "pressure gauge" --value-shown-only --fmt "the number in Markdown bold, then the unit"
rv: **-0.25** bar
